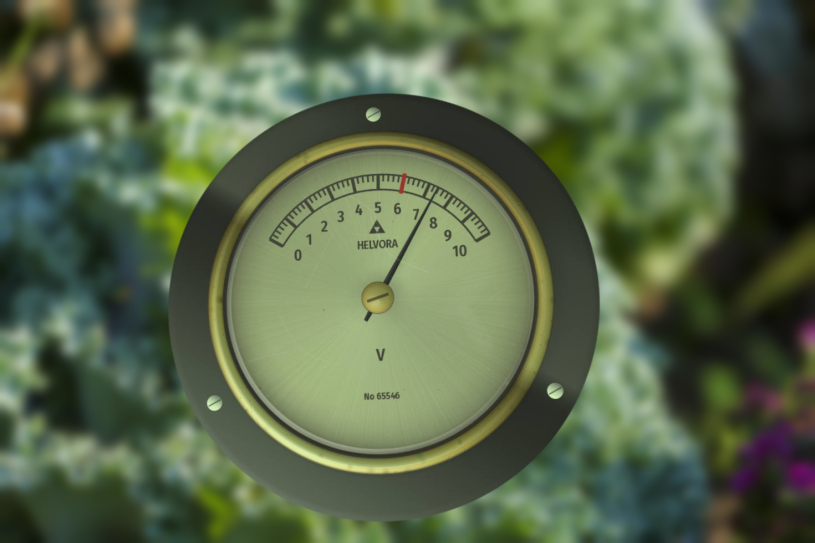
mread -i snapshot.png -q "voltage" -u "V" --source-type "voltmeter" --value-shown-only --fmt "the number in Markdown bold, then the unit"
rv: **7.4** V
